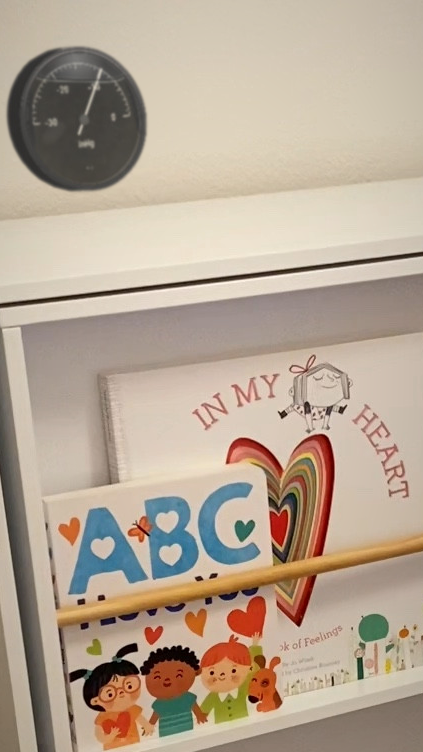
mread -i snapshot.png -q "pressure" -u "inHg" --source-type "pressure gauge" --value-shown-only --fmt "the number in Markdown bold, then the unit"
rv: **-10** inHg
